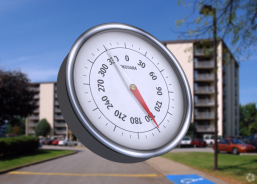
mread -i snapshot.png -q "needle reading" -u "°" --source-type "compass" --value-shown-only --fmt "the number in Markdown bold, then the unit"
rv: **150** °
